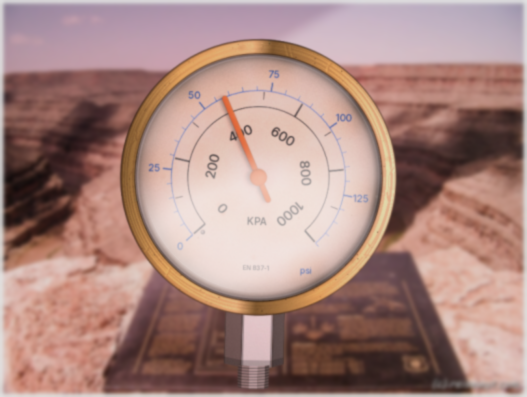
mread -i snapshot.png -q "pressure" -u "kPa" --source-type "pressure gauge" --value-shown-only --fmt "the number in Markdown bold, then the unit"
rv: **400** kPa
